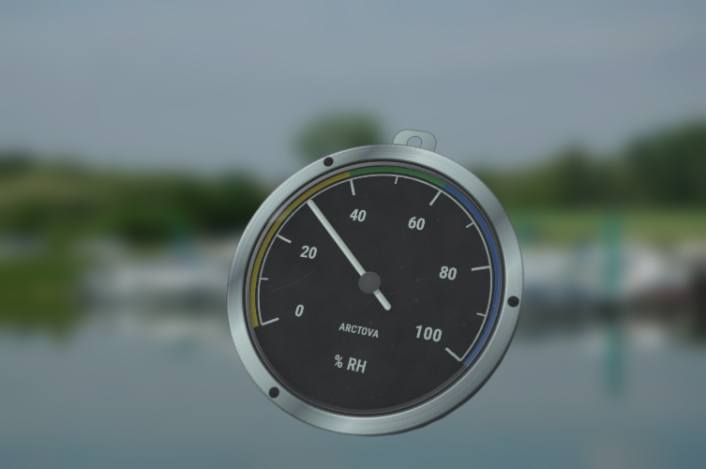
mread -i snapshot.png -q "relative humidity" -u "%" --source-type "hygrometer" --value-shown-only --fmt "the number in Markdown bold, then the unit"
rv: **30** %
